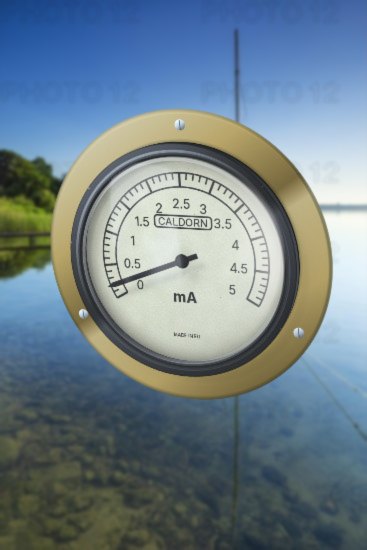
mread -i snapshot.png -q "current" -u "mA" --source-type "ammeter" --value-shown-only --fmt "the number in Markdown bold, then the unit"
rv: **0.2** mA
